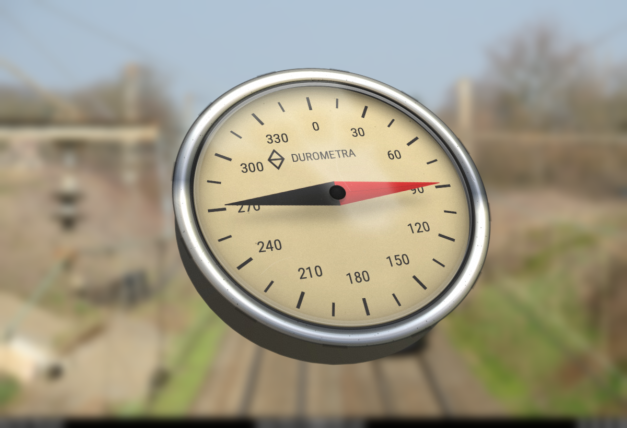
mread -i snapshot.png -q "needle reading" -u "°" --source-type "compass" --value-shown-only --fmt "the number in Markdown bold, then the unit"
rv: **90** °
